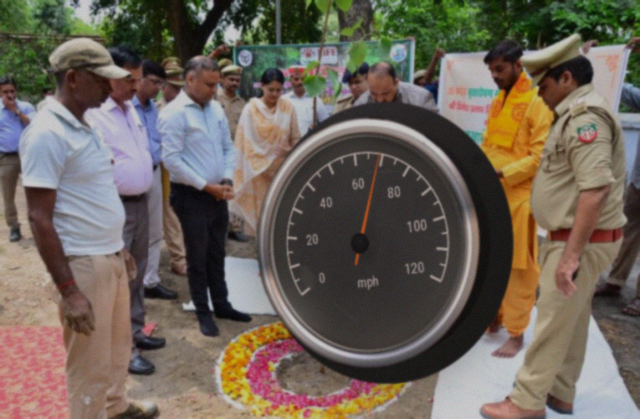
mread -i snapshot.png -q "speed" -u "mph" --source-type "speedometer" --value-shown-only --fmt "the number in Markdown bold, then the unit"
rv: **70** mph
